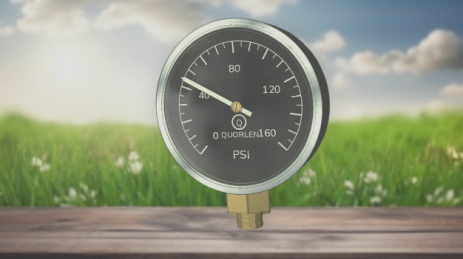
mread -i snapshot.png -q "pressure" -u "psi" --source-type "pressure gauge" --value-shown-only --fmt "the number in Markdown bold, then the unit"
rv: **45** psi
